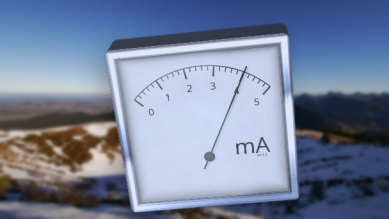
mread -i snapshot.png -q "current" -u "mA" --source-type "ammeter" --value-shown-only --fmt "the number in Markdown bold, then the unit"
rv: **4** mA
